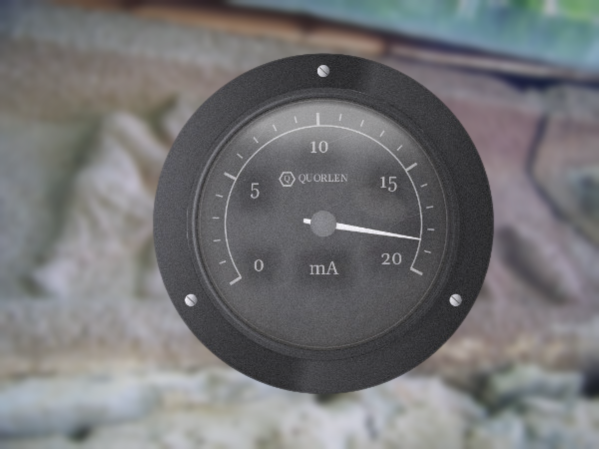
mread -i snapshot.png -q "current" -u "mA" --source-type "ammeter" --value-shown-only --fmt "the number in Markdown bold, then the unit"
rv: **18.5** mA
